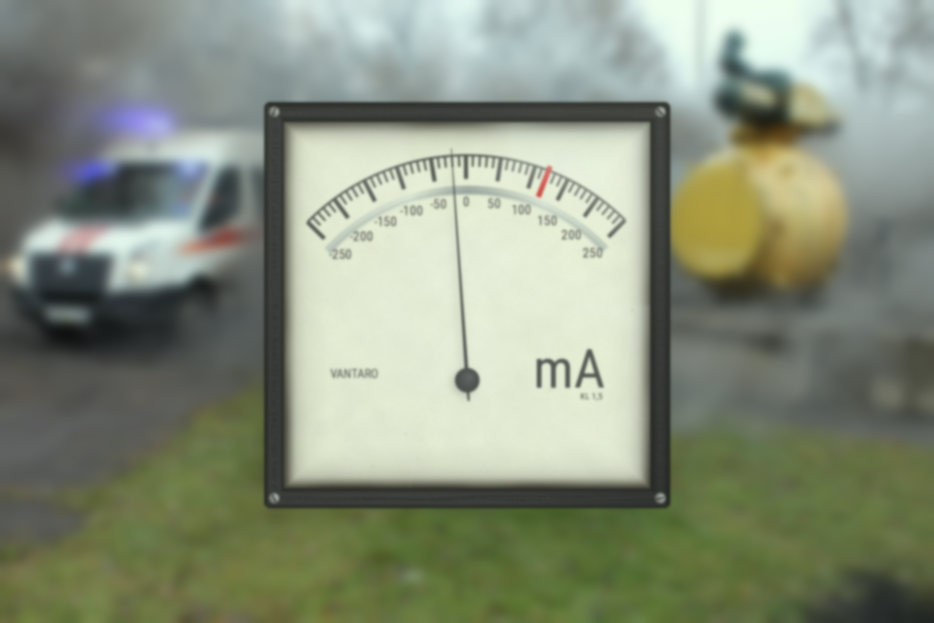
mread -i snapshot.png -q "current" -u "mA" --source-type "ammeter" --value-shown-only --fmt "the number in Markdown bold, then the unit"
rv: **-20** mA
